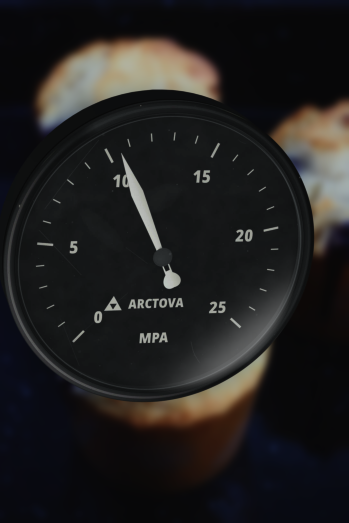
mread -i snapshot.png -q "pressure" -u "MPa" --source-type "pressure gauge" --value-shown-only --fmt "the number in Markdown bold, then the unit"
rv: **10.5** MPa
